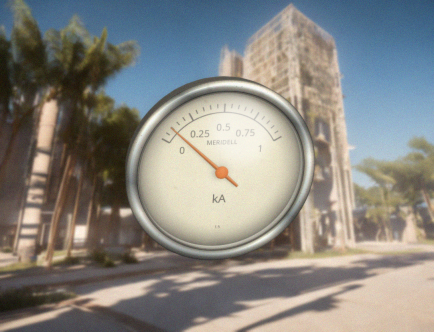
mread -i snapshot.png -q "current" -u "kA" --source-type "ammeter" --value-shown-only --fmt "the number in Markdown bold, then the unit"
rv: **0.1** kA
